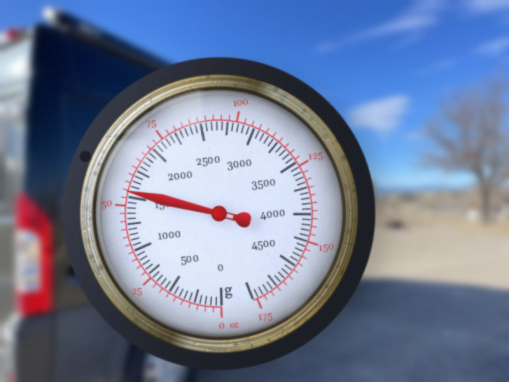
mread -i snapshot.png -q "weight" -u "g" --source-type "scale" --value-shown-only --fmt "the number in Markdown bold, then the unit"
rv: **1550** g
